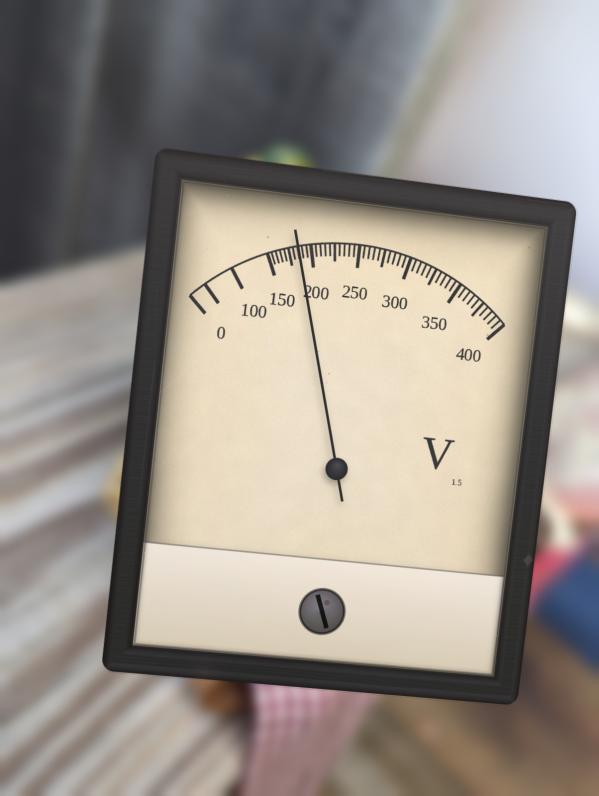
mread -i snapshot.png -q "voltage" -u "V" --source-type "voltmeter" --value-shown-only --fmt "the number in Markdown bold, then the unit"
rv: **185** V
